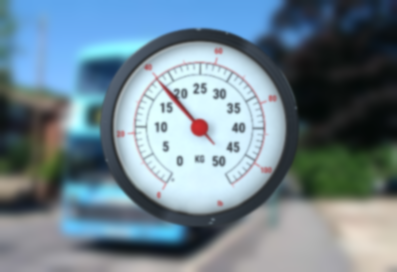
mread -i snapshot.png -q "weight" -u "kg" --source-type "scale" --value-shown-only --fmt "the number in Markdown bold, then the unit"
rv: **18** kg
